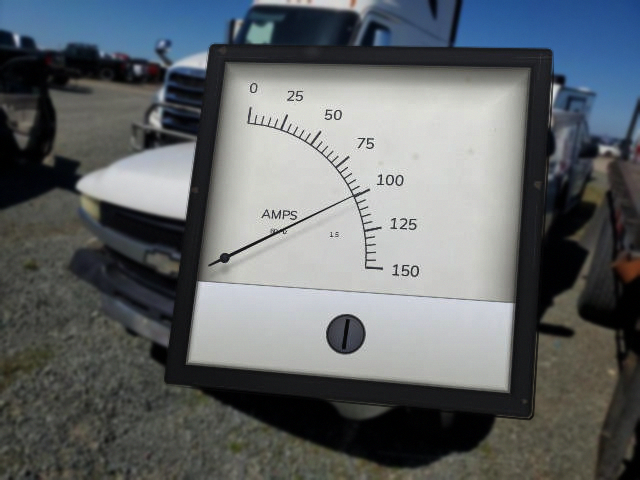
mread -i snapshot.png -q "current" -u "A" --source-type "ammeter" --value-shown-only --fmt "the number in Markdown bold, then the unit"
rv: **100** A
